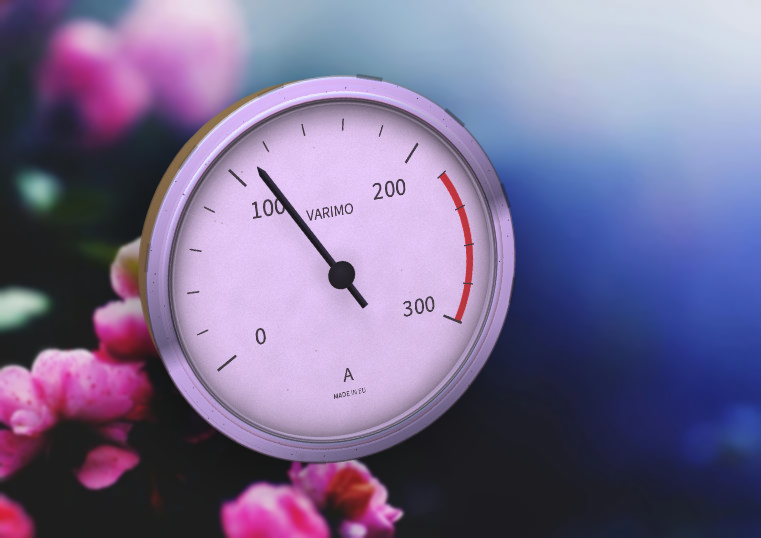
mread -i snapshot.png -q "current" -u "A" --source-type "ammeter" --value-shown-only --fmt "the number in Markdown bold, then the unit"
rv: **110** A
